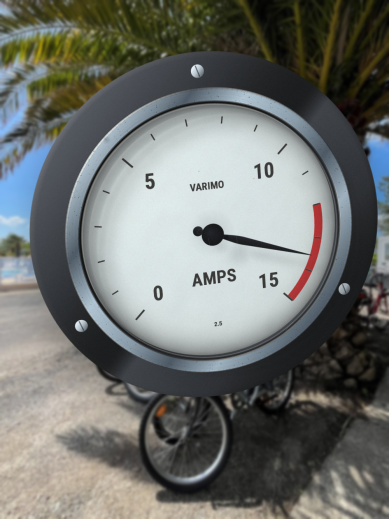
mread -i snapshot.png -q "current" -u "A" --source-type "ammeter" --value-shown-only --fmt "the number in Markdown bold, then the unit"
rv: **13.5** A
